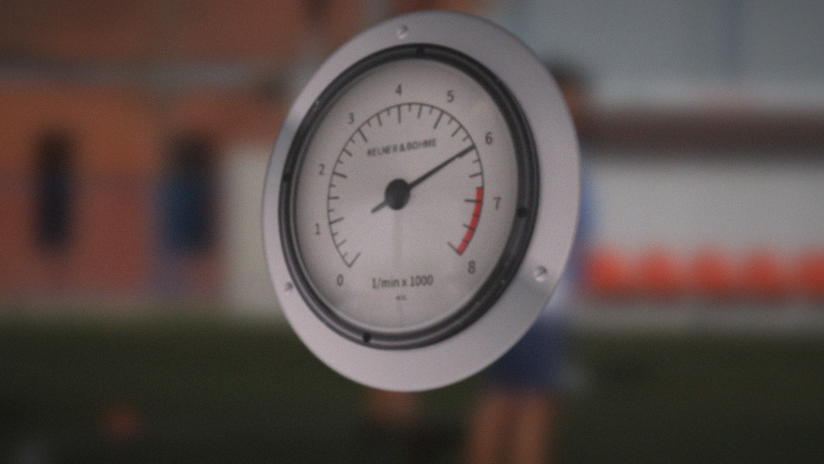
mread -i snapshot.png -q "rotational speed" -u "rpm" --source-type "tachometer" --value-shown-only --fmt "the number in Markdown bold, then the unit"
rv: **6000** rpm
